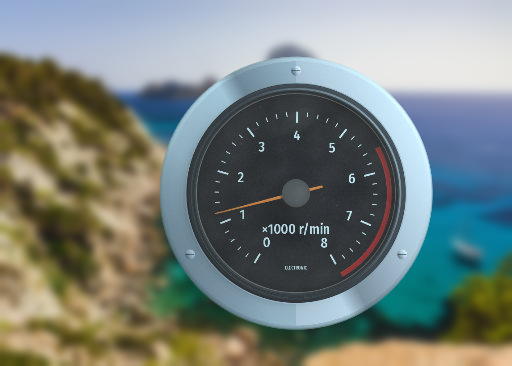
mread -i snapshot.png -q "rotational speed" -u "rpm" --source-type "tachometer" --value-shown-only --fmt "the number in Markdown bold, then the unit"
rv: **1200** rpm
